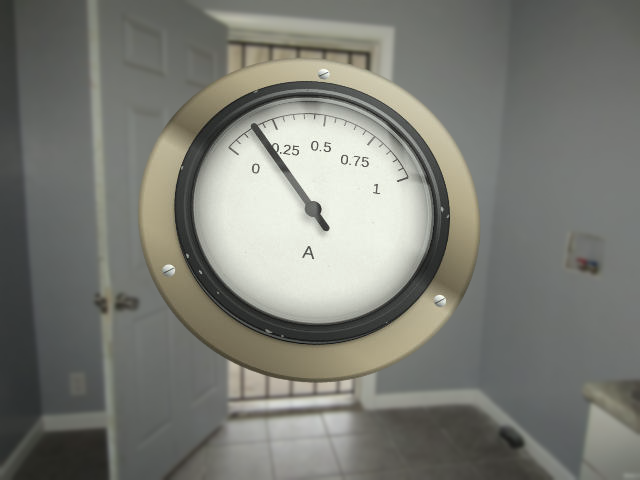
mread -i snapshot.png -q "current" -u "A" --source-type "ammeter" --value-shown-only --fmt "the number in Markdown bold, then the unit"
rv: **0.15** A
